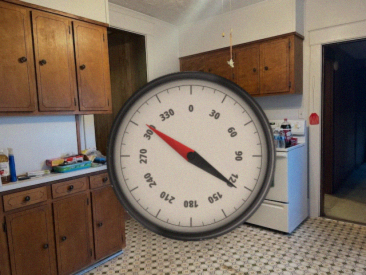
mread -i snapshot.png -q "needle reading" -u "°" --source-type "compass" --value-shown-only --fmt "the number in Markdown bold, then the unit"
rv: **305** °
